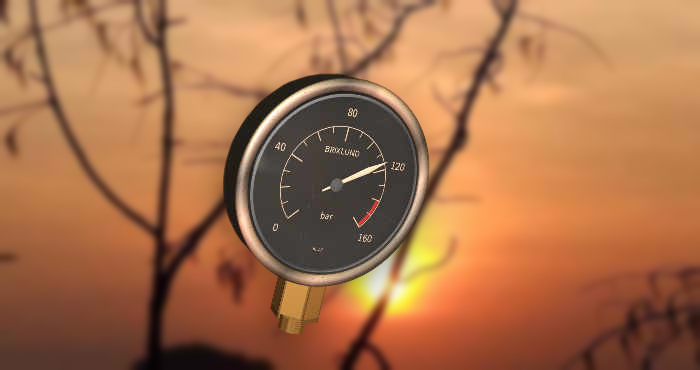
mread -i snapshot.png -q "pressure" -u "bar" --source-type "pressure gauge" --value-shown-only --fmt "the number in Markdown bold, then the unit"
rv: **115** bar
